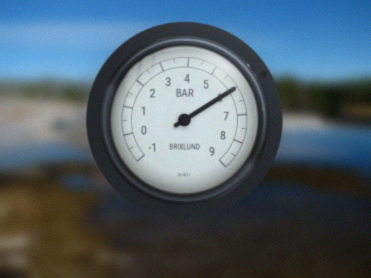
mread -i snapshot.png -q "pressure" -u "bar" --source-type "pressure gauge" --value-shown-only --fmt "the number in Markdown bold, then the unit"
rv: **6** bar
